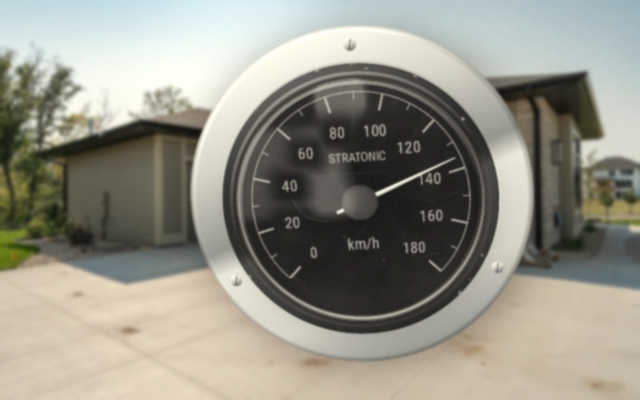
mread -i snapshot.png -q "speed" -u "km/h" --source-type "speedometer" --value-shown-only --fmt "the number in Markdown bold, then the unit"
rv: **135** km/h
